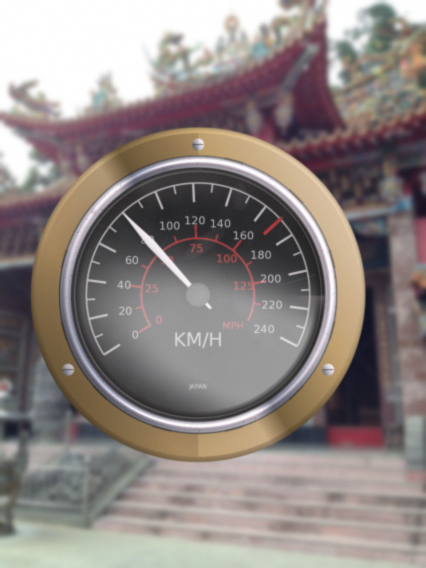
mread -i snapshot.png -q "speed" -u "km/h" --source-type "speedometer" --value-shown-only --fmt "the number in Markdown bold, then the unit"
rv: **80** km/h
